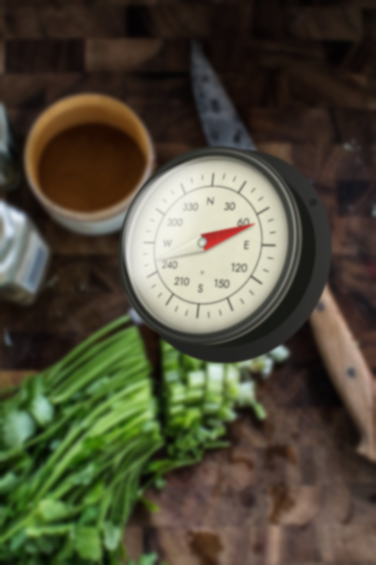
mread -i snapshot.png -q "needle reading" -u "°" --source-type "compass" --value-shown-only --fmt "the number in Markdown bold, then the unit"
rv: **70** °
